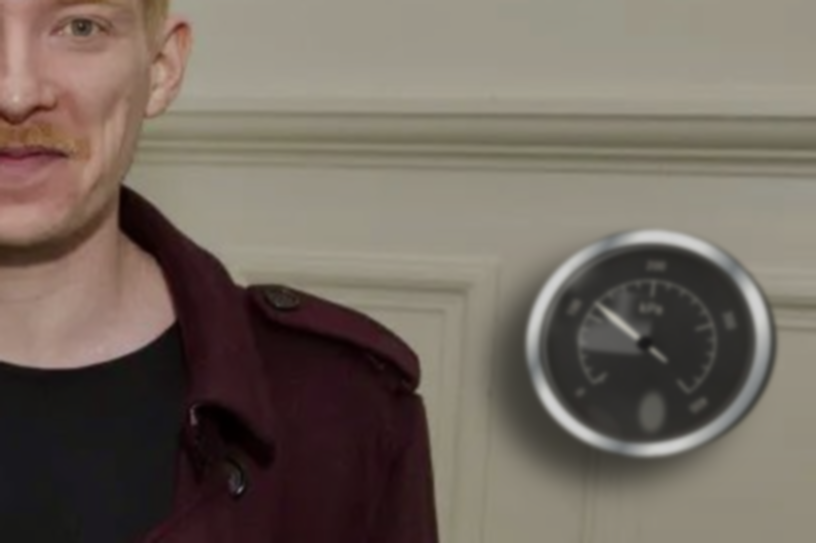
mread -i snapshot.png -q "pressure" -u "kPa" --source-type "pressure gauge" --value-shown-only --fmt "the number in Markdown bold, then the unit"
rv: **120** kPa
